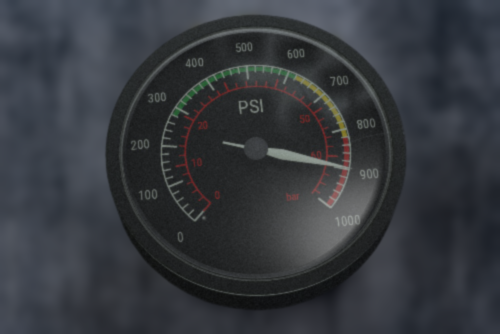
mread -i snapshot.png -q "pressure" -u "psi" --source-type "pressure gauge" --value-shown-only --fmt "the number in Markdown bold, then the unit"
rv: **900** psi
